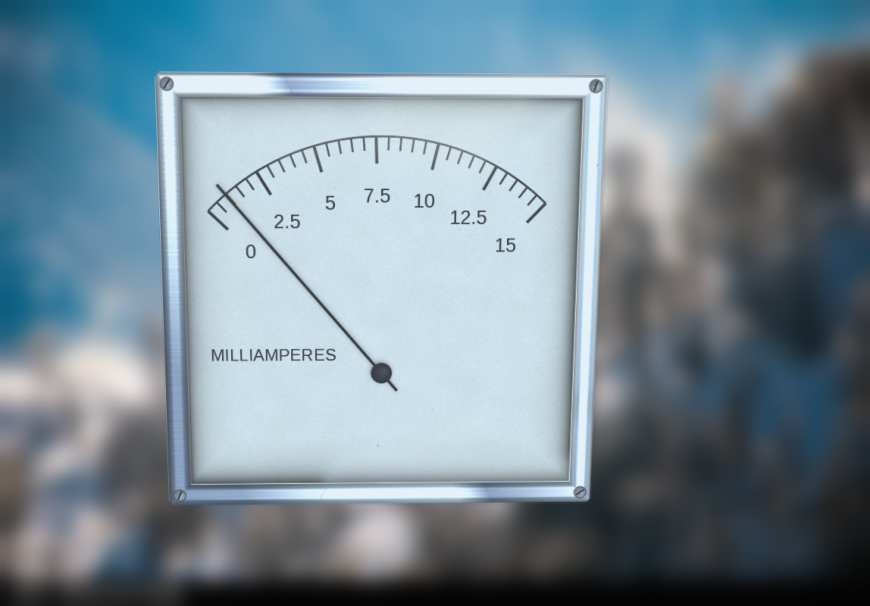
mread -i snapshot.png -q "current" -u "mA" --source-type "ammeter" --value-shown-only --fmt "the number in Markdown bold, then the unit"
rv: **1** mA
